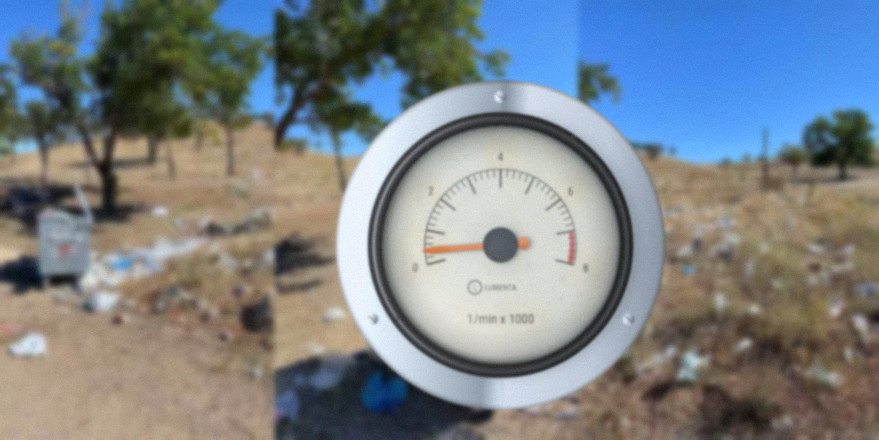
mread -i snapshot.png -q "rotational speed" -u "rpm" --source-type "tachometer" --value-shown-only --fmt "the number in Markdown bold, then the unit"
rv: **400** rpm
